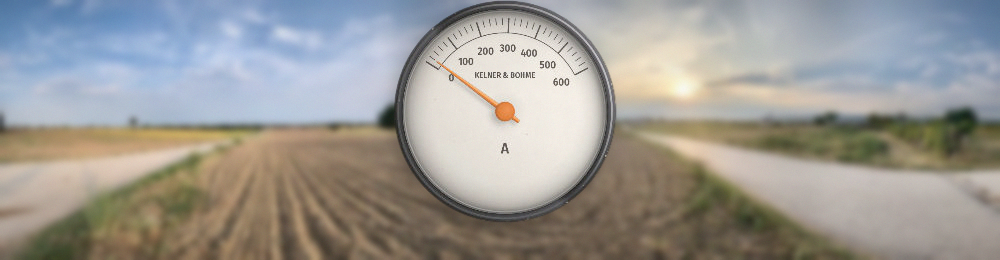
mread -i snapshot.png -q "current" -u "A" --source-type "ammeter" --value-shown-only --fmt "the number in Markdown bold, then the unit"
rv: **20** A
